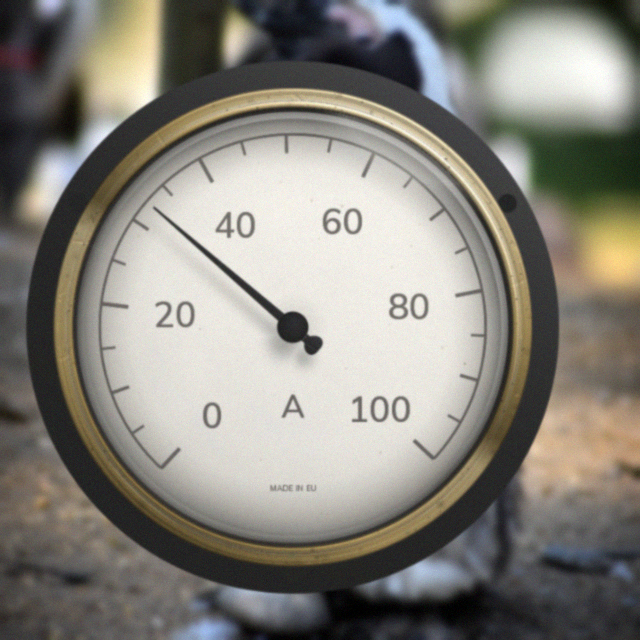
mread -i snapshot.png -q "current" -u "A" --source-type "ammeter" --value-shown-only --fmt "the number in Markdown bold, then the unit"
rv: **32.5** A
